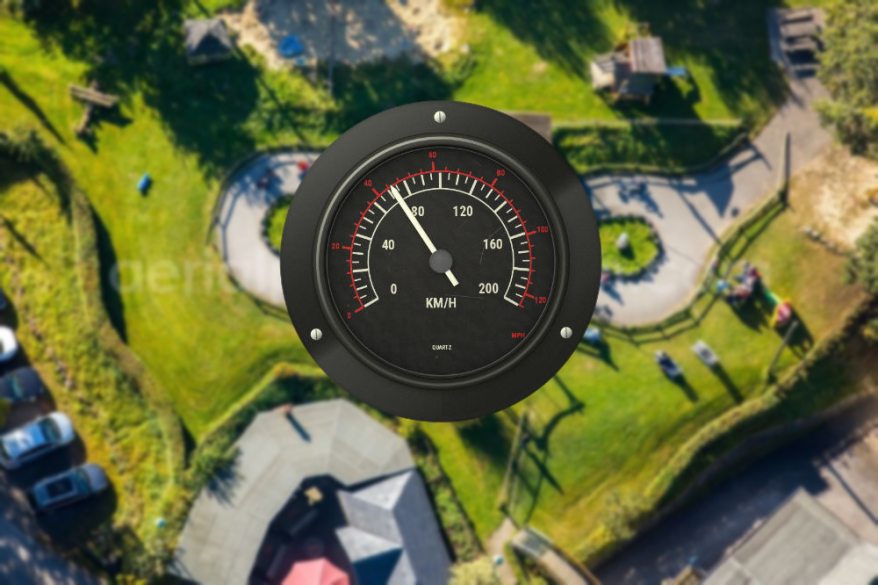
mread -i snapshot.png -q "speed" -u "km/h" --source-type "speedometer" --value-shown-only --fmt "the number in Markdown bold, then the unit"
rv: **72.5** km/h
